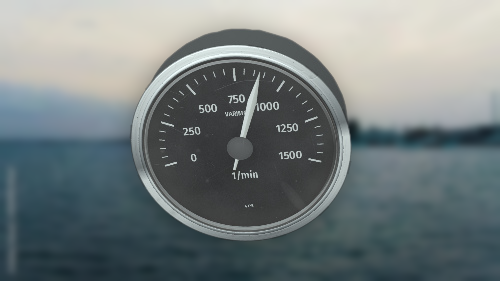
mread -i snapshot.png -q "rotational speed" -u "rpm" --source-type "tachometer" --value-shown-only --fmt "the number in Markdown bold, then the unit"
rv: **875** rpm
